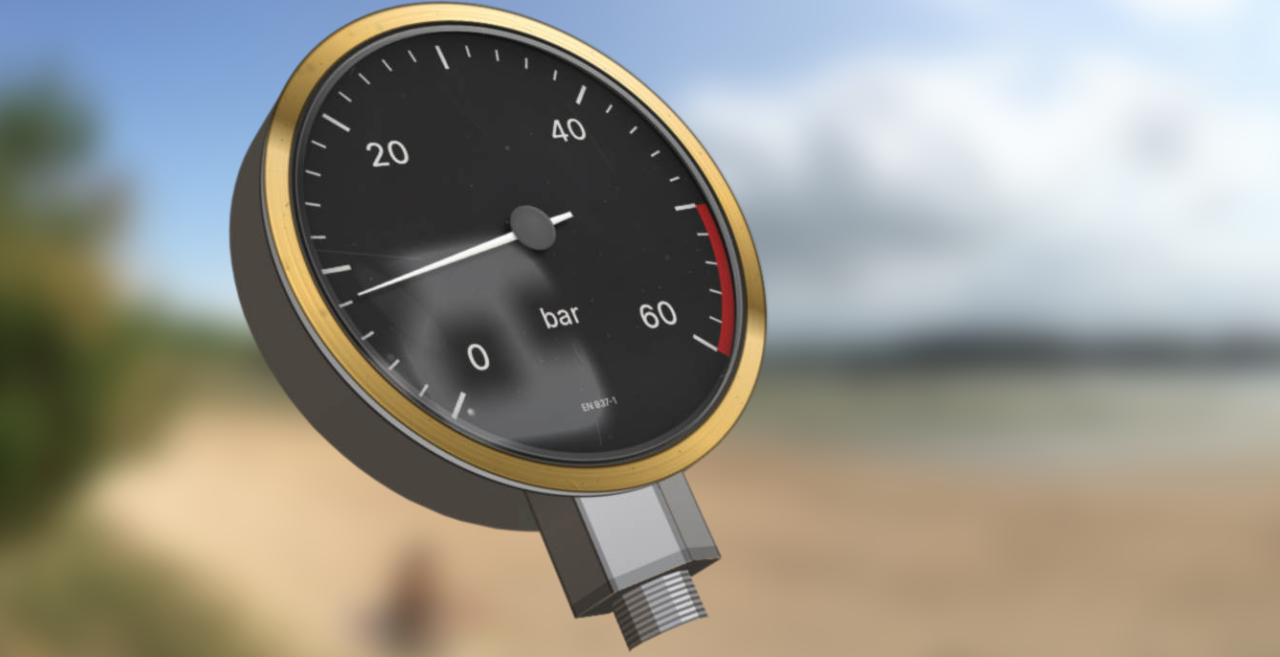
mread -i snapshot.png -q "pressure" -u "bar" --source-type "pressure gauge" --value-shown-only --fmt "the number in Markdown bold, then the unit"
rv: **8** bar
